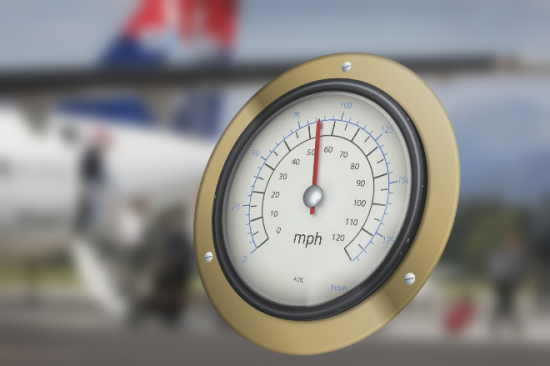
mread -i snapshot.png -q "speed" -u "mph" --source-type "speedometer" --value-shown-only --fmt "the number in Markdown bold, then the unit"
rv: **55** mph
